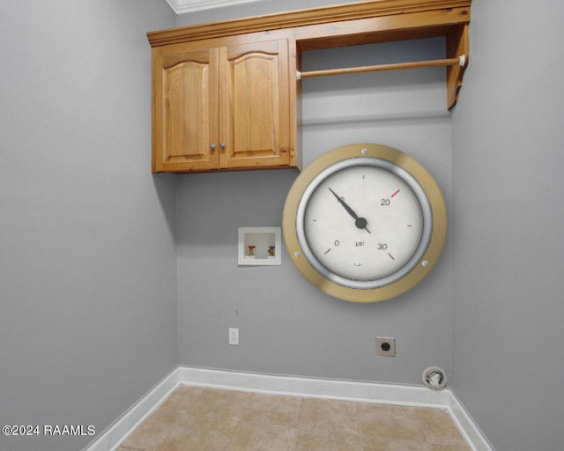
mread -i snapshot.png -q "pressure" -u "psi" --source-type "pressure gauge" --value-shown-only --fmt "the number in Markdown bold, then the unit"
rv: **10** psi
